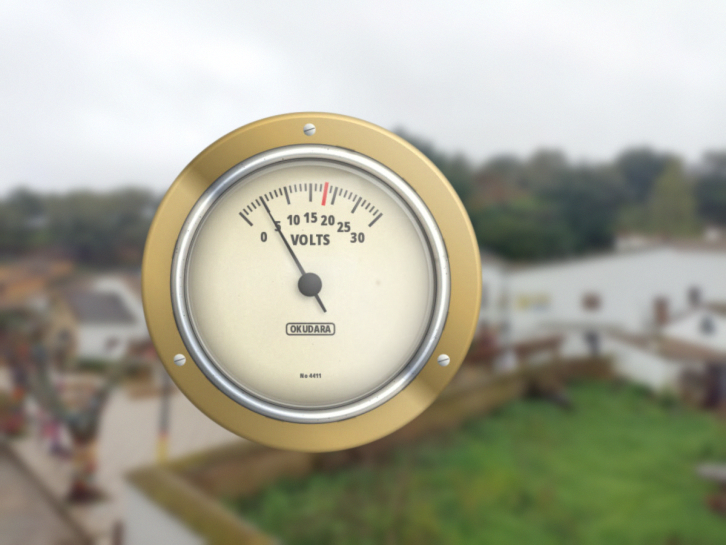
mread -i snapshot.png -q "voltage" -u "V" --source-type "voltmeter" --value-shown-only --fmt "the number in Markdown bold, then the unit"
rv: **5** V
